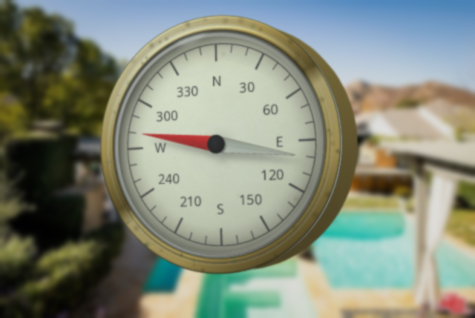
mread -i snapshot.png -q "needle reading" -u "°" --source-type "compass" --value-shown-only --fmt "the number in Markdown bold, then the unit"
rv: **280** °
